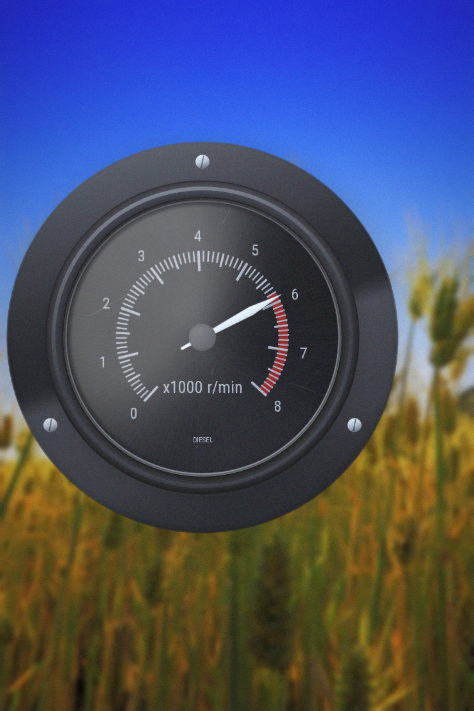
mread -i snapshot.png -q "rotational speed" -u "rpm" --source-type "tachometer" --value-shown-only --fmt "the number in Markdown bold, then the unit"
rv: **5900** rpm
